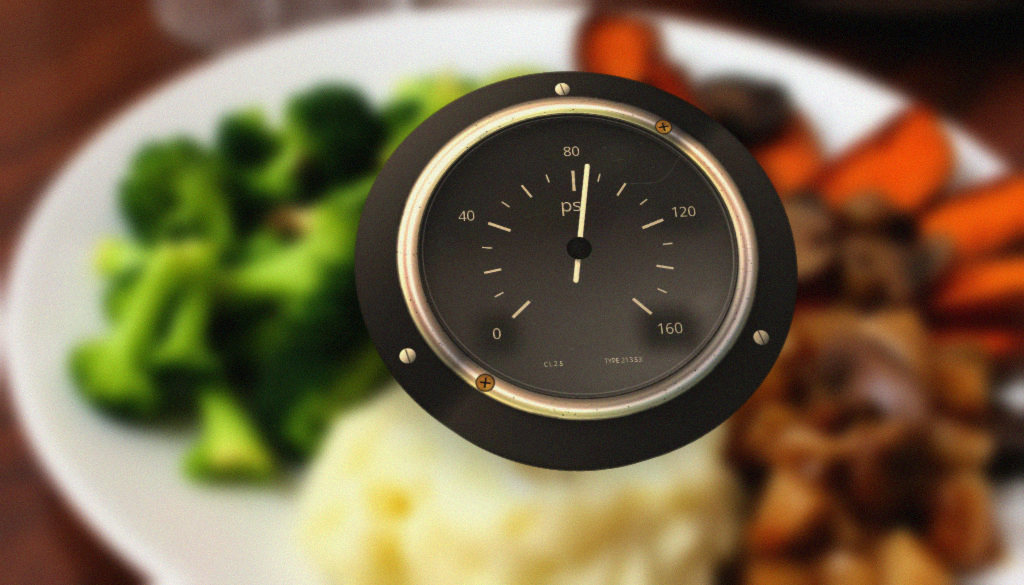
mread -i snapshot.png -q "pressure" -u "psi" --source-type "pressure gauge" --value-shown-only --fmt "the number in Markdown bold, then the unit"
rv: **85** psi
